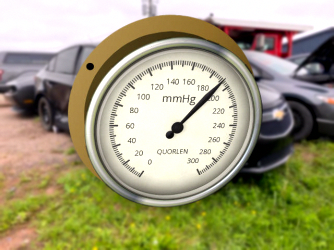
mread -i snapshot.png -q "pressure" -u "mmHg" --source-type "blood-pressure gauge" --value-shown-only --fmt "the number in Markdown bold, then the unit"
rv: **190** mmHg
